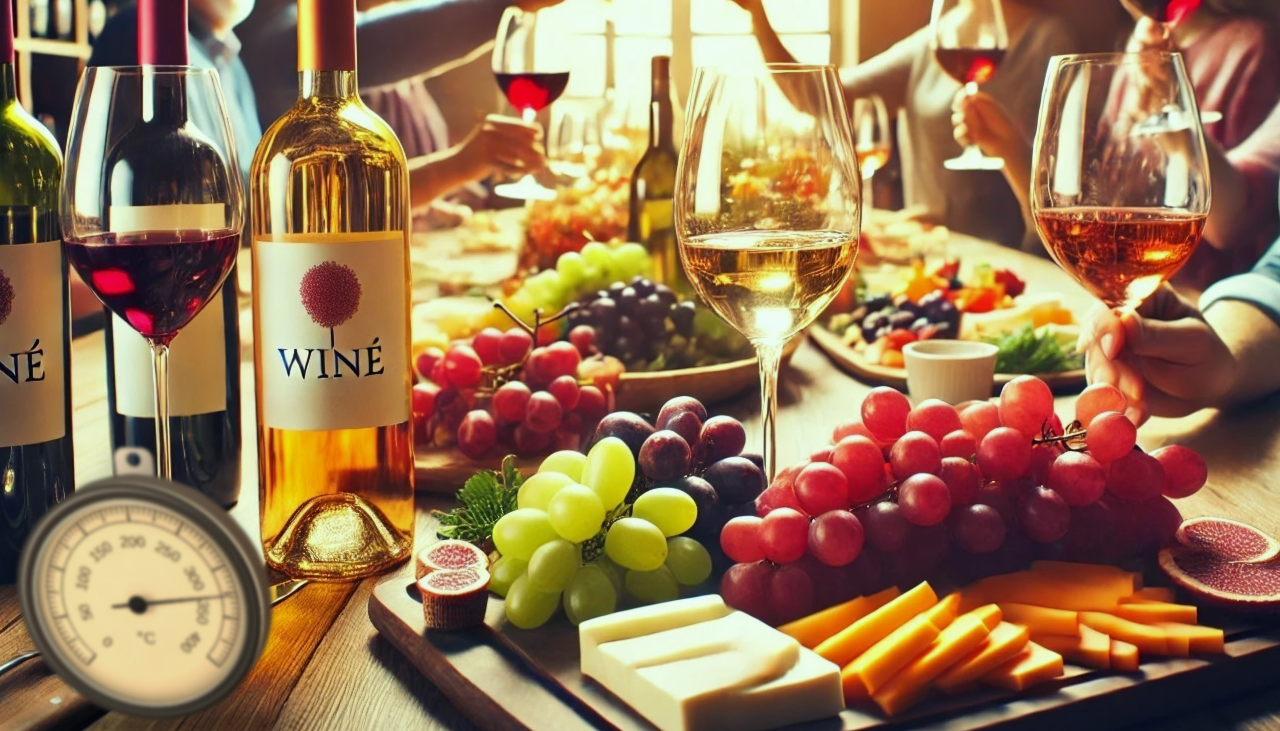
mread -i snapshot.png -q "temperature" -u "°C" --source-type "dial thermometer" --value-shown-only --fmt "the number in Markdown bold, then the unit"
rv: **325** °C
